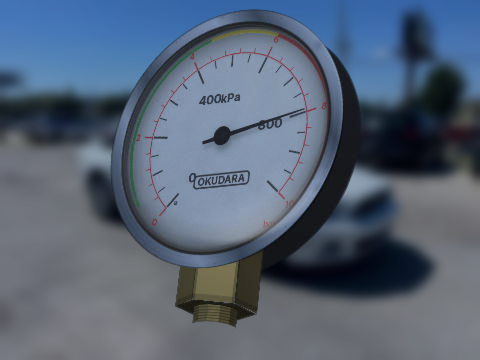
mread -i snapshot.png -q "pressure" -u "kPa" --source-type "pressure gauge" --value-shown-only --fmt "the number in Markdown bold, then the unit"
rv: **800** kPa
